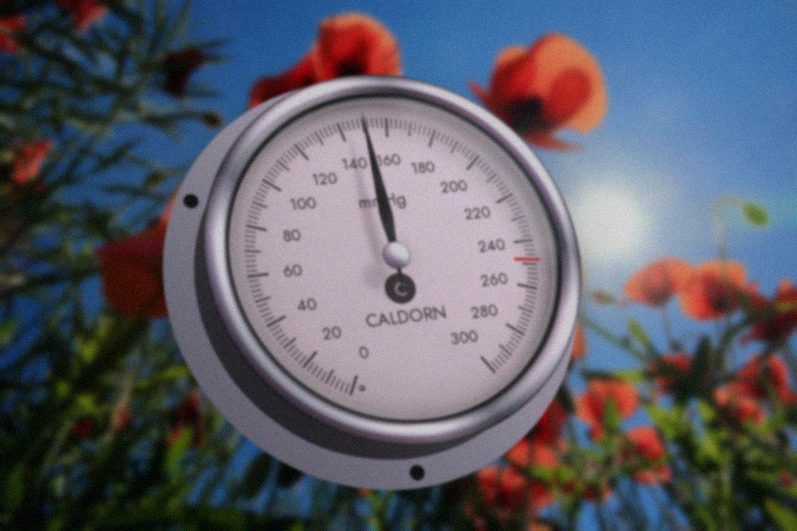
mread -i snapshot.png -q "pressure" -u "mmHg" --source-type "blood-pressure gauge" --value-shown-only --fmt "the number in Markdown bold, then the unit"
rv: **150** mmHg
